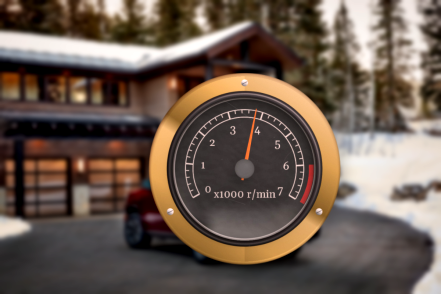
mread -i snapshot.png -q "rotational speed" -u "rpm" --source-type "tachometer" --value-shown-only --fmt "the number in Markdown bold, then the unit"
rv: **3800** rpm
